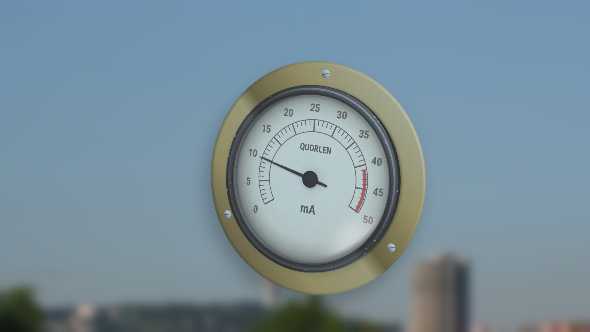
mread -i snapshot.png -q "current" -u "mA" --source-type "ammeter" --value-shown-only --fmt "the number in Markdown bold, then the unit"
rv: **10** mA
